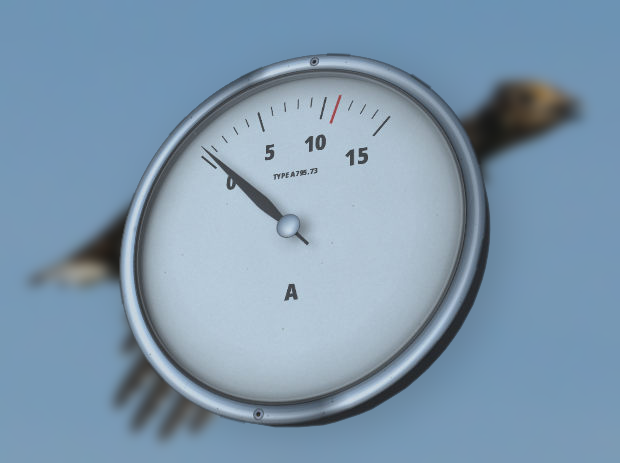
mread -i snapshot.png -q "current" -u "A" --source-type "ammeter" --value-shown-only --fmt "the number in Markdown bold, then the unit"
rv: **0.5** A
